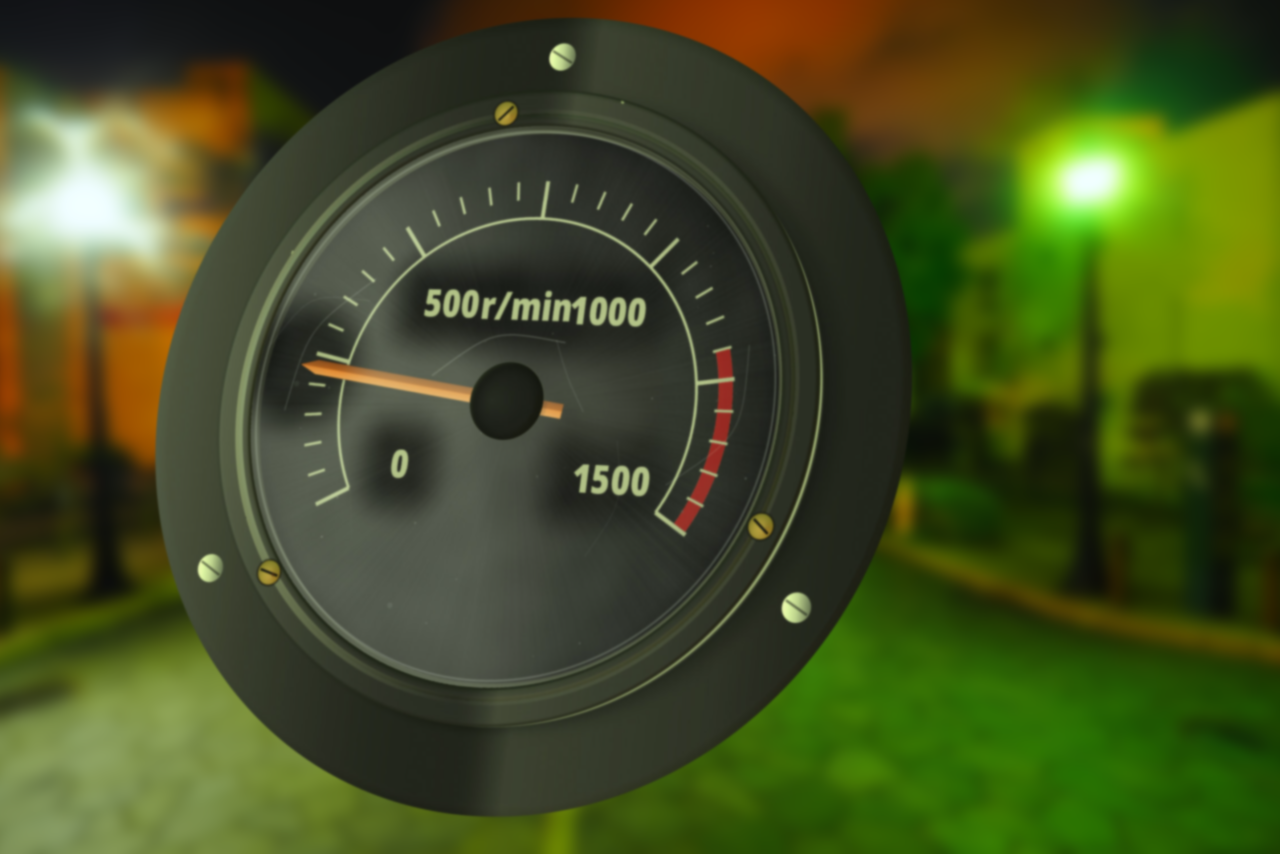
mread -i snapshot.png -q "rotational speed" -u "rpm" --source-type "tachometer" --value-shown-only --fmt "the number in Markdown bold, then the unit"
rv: **225** rpm
